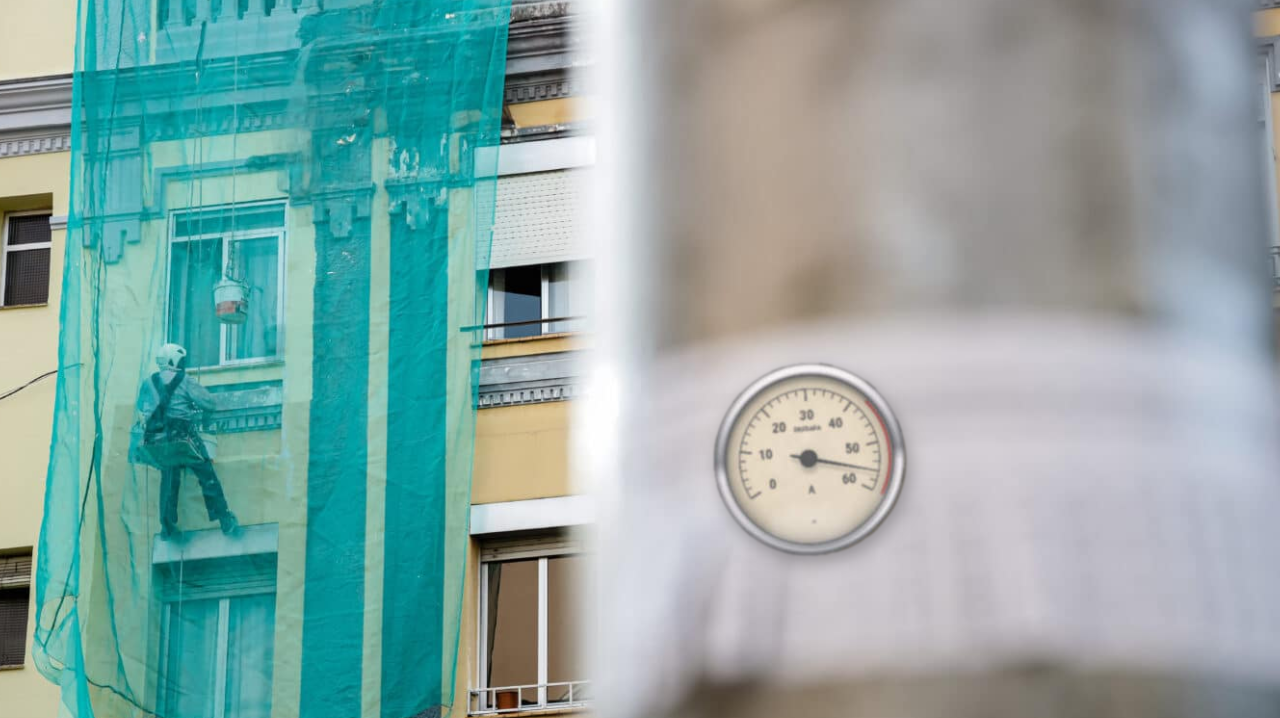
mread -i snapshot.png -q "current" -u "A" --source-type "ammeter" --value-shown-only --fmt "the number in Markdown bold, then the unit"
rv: **56** A
